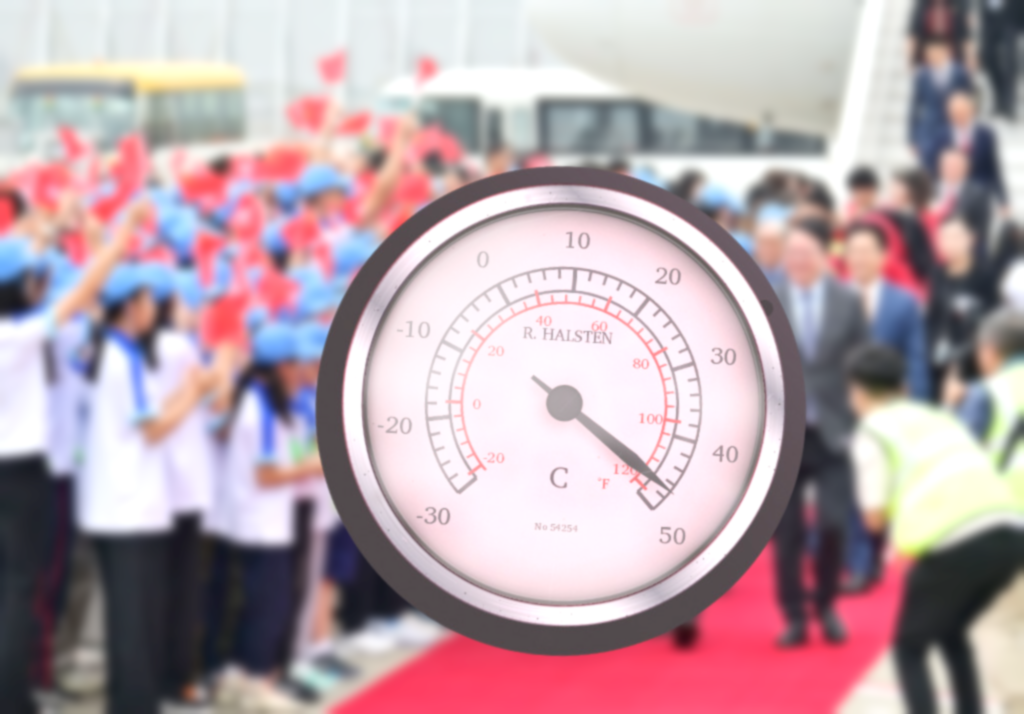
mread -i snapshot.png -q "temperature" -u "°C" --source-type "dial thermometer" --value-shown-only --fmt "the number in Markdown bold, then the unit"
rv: **47** °C
